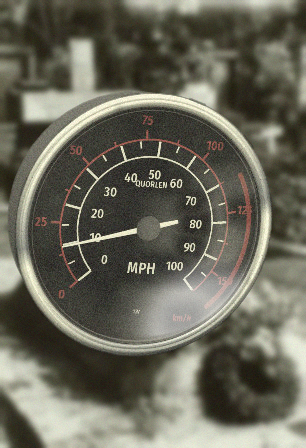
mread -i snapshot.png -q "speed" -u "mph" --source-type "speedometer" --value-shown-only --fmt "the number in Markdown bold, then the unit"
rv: **10** mph
